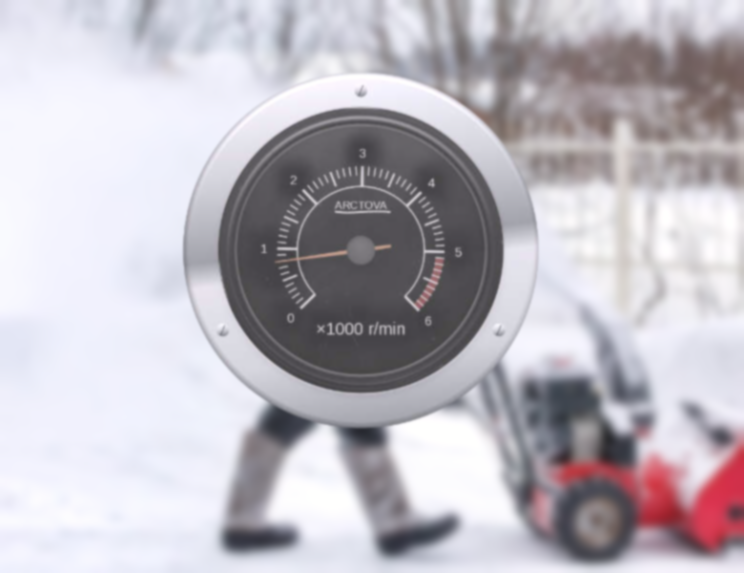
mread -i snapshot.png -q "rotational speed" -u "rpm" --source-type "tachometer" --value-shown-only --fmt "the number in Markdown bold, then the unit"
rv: **800** rpm
